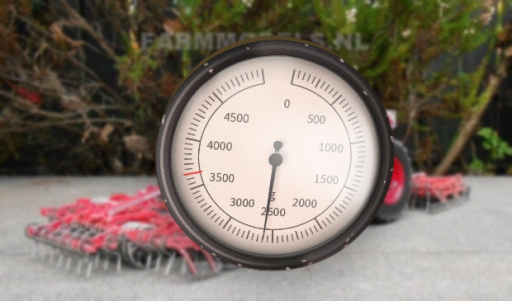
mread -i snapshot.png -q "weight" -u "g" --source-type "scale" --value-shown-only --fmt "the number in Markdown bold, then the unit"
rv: **2600** g
